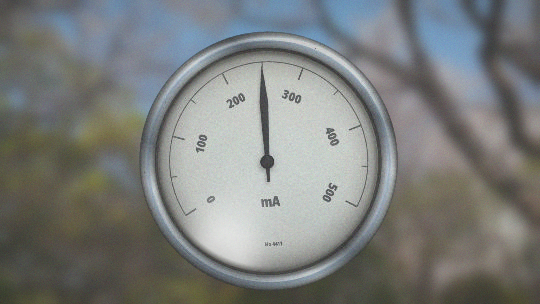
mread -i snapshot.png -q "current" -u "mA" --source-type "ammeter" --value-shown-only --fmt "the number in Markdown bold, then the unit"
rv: **250** mA
